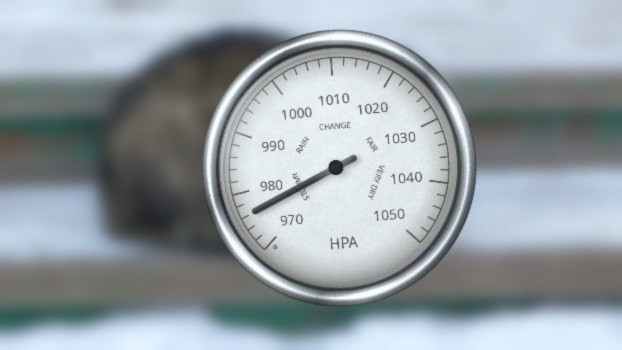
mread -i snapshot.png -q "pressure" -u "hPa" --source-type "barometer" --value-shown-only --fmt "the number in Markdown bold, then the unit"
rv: **976** hPa
